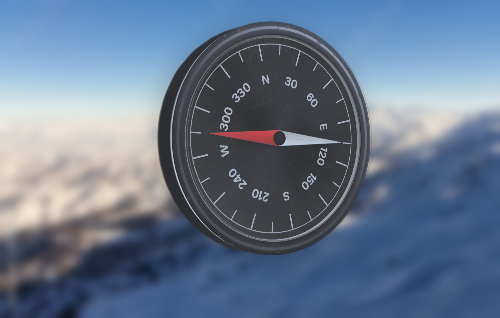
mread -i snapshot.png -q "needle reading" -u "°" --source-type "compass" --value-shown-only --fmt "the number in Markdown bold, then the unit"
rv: **285** °
